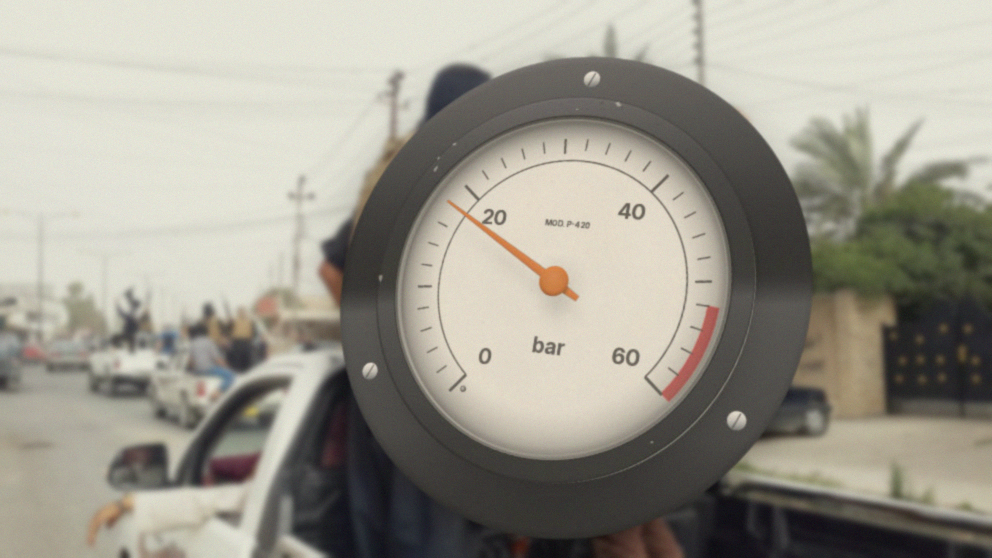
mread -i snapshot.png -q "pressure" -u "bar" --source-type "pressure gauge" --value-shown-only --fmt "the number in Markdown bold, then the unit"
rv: **18** bar
